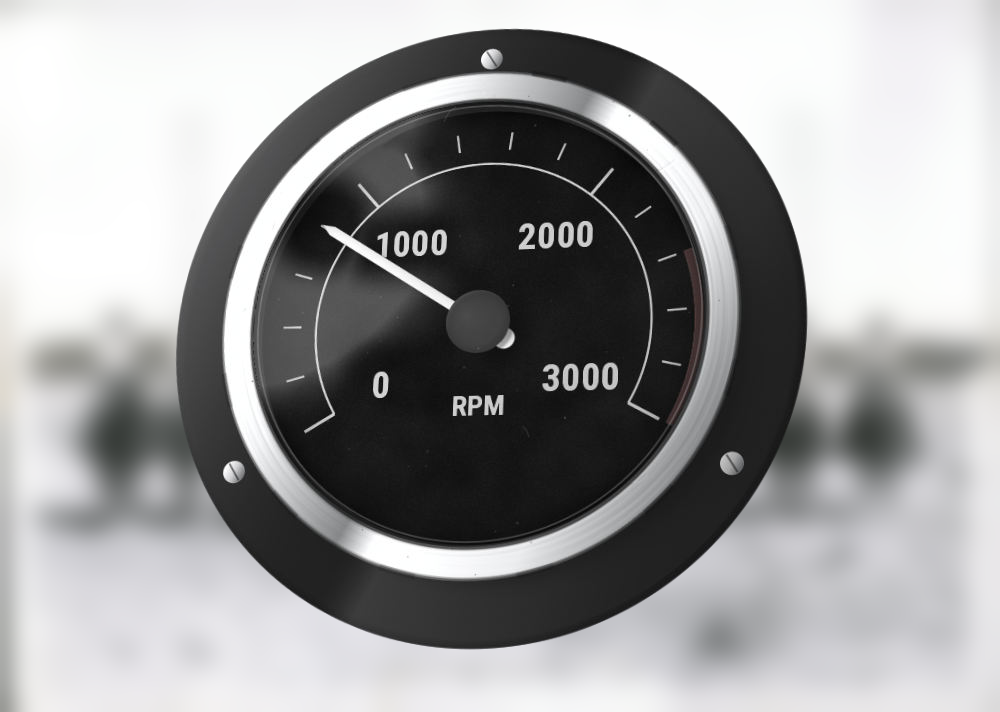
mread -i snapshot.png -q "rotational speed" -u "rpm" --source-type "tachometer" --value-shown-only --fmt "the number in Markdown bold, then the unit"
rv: **800** rpm
